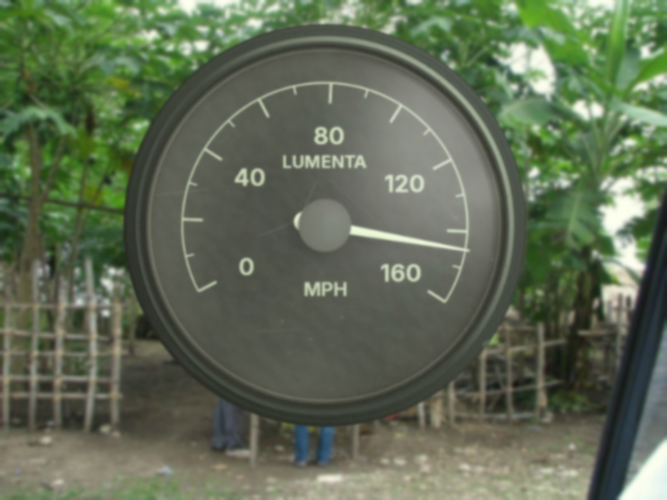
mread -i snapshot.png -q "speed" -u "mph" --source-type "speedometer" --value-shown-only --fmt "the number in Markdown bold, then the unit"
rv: **145** mph
